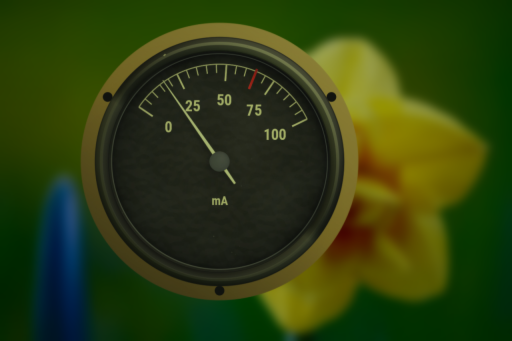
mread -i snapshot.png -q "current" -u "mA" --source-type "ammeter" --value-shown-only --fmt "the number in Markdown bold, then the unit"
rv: **17.5** mA
